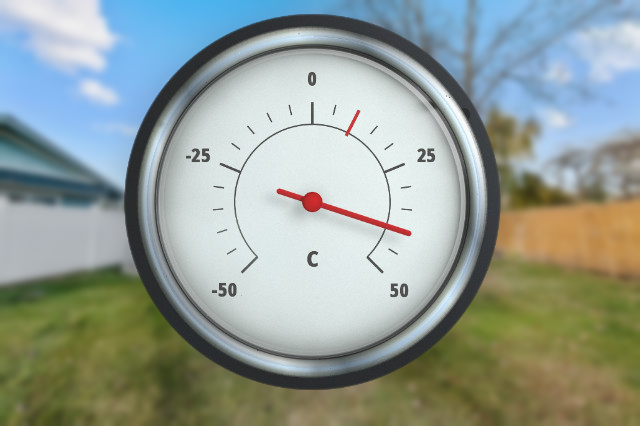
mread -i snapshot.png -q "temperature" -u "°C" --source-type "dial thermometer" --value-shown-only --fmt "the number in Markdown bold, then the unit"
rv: **40** °C
